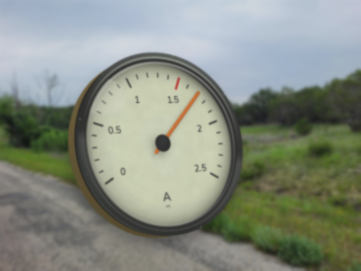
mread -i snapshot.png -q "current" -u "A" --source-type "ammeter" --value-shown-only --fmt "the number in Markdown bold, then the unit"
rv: **1.7** A
